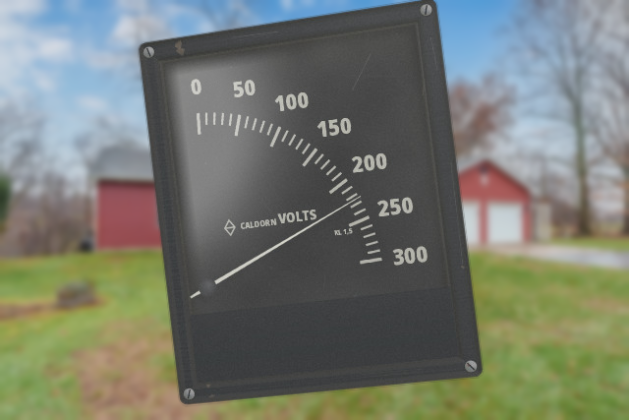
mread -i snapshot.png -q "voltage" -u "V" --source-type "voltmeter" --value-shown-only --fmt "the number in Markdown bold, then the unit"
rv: **225** V
